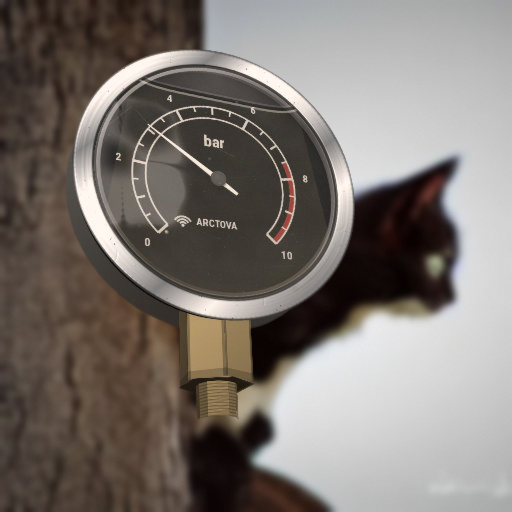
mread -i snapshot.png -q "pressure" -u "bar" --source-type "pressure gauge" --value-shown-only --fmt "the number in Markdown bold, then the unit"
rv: **3** bar
